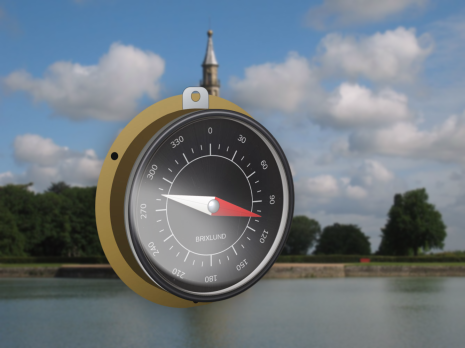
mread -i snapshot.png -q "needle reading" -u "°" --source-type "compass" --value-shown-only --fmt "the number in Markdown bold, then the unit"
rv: **105** °
